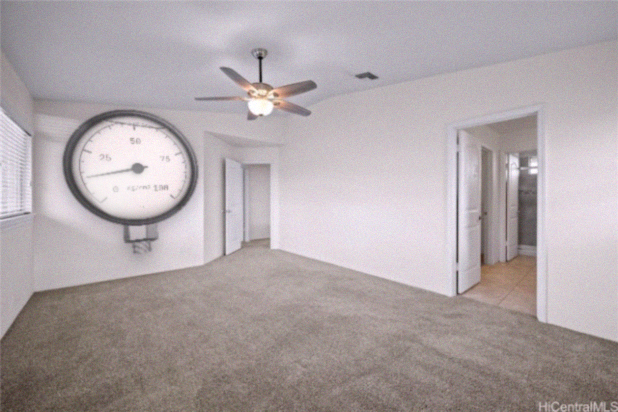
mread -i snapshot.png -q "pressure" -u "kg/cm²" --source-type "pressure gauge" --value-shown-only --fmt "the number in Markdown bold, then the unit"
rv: **12.5** kg/cm²
